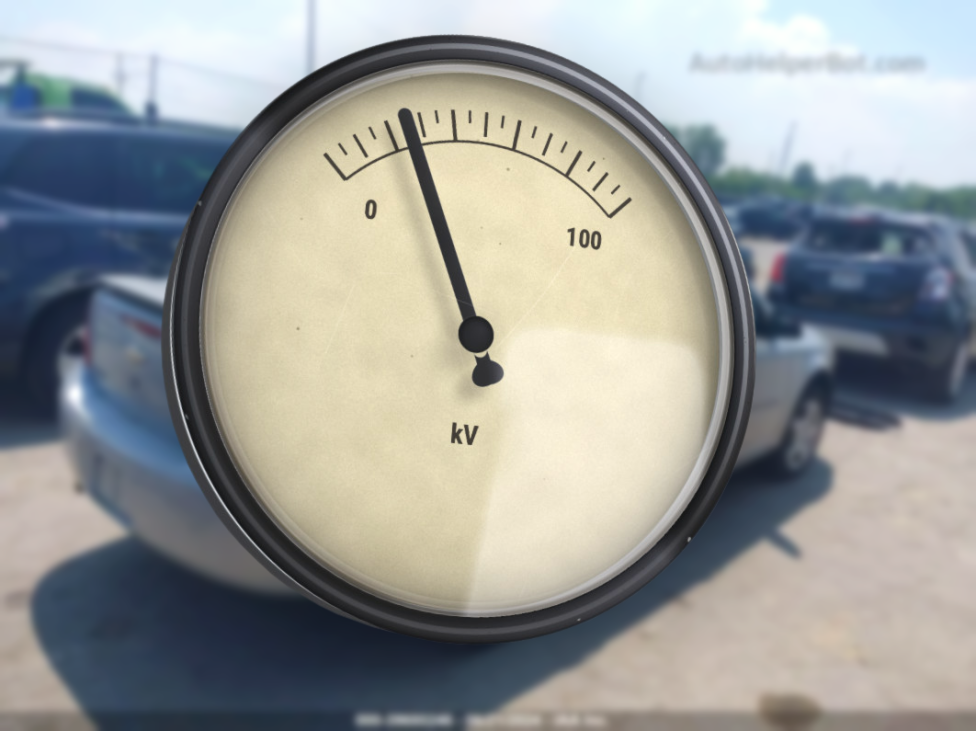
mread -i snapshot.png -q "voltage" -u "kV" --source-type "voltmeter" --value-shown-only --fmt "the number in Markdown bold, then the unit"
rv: **25** kV
